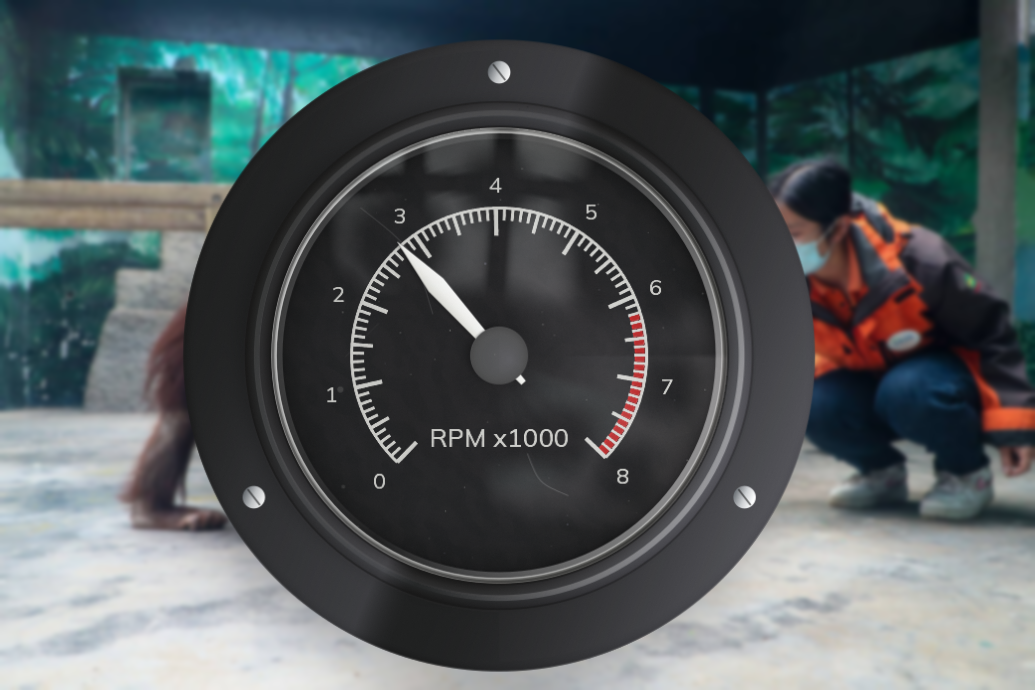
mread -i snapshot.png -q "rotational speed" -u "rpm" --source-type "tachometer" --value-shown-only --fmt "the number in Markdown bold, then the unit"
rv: **2800** rpm
